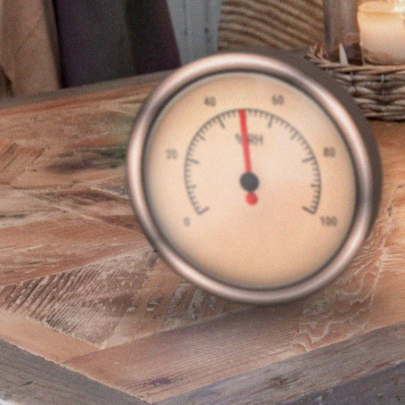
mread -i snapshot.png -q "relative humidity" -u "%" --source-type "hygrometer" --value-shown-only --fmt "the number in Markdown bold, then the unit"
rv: **50** %
